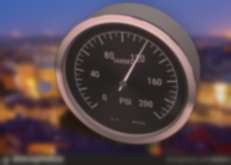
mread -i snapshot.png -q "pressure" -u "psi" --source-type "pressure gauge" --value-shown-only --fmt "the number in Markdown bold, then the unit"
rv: **120** psi
